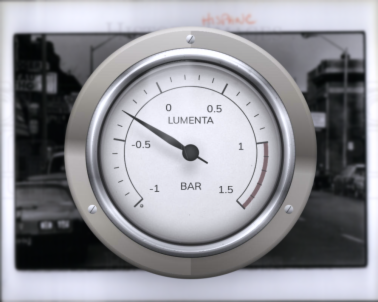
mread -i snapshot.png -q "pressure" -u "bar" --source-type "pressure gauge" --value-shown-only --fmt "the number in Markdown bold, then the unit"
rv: **-0.3** bar
